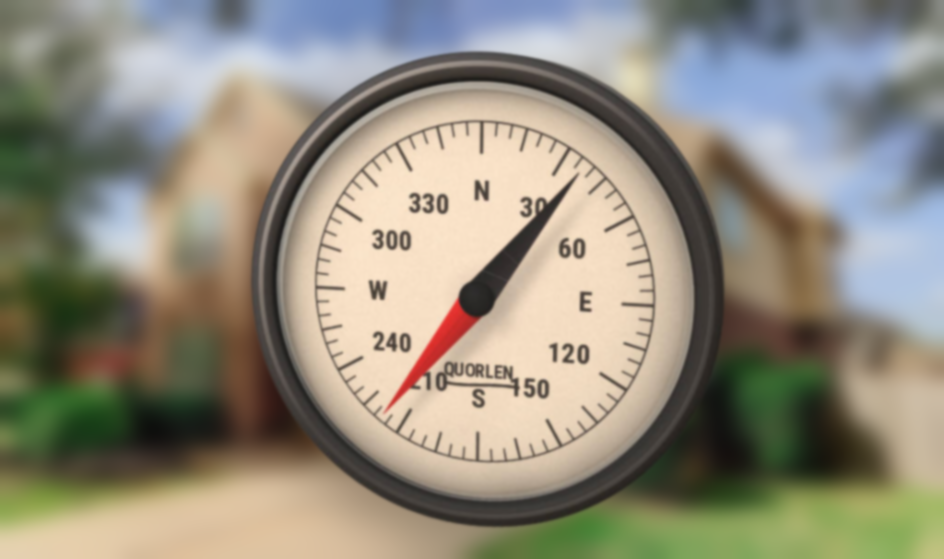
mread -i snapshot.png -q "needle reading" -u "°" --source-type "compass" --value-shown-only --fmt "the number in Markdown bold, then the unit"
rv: **217.5** °
